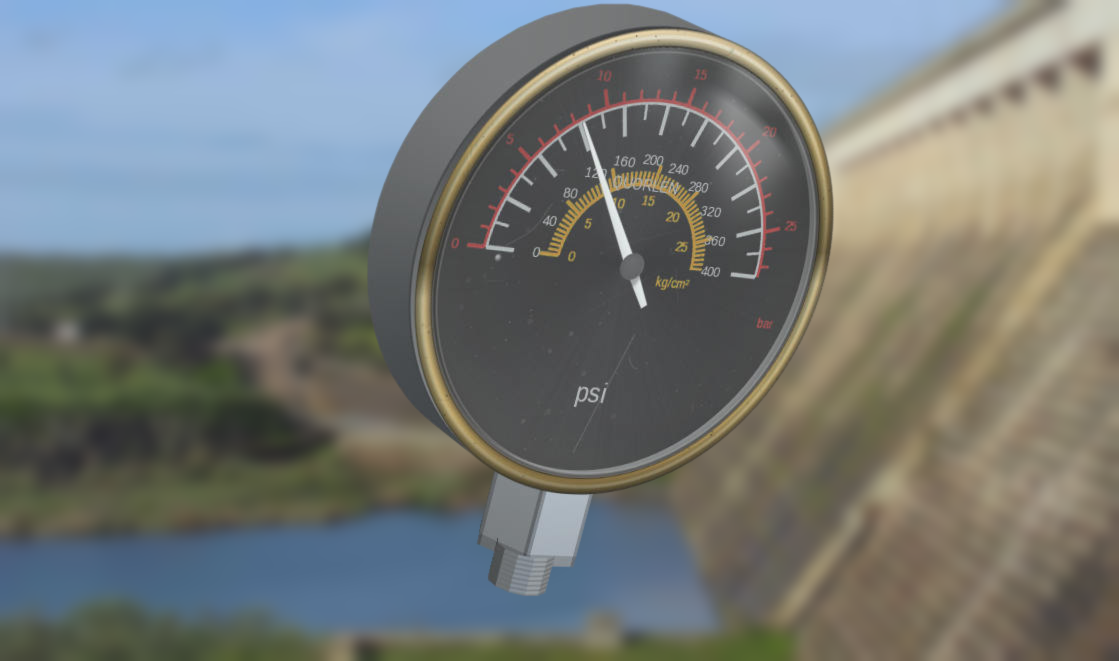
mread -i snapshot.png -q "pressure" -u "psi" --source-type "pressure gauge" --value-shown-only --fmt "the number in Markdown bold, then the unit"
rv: **120** psi
